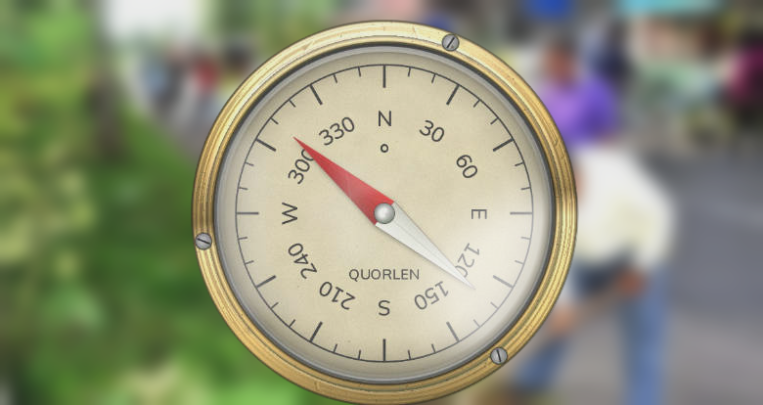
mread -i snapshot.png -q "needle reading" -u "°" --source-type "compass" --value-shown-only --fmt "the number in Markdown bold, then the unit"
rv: **310** °
